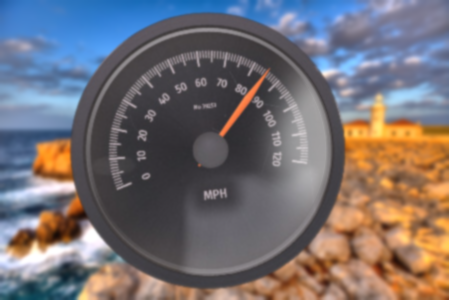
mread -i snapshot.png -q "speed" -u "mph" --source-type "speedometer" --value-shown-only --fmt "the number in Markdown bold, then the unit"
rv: **85** mph
